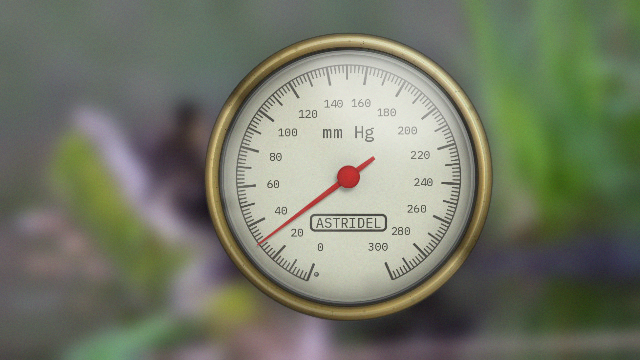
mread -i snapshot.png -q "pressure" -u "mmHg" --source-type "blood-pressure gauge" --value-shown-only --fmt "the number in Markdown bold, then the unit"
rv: **30** mmHg
